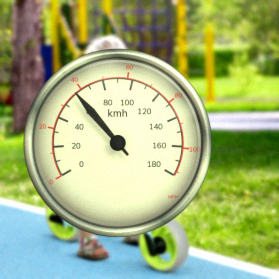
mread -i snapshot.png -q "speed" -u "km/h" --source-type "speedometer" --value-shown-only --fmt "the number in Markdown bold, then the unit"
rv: **60** km/h
